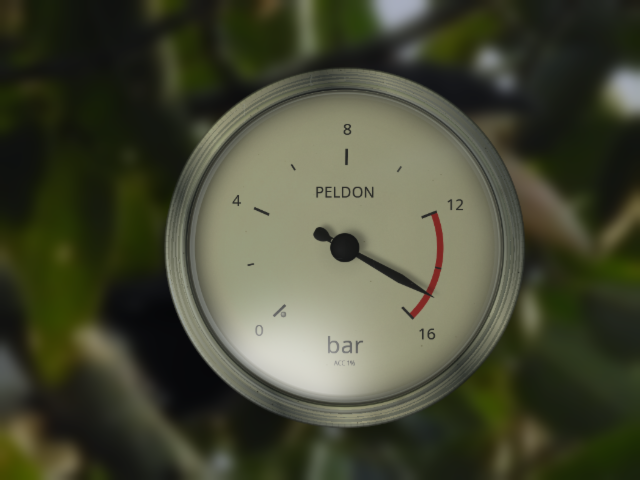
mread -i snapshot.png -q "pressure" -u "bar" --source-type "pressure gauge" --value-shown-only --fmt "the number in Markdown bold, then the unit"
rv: **15** bar
